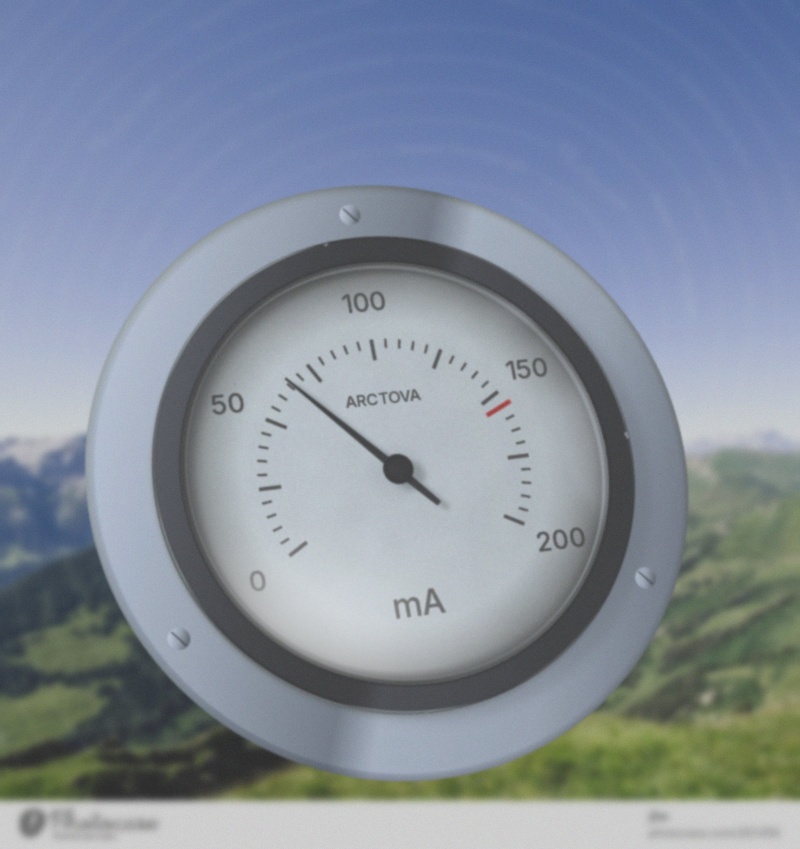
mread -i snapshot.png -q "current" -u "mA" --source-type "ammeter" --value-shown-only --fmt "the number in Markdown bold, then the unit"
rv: **65** mA
